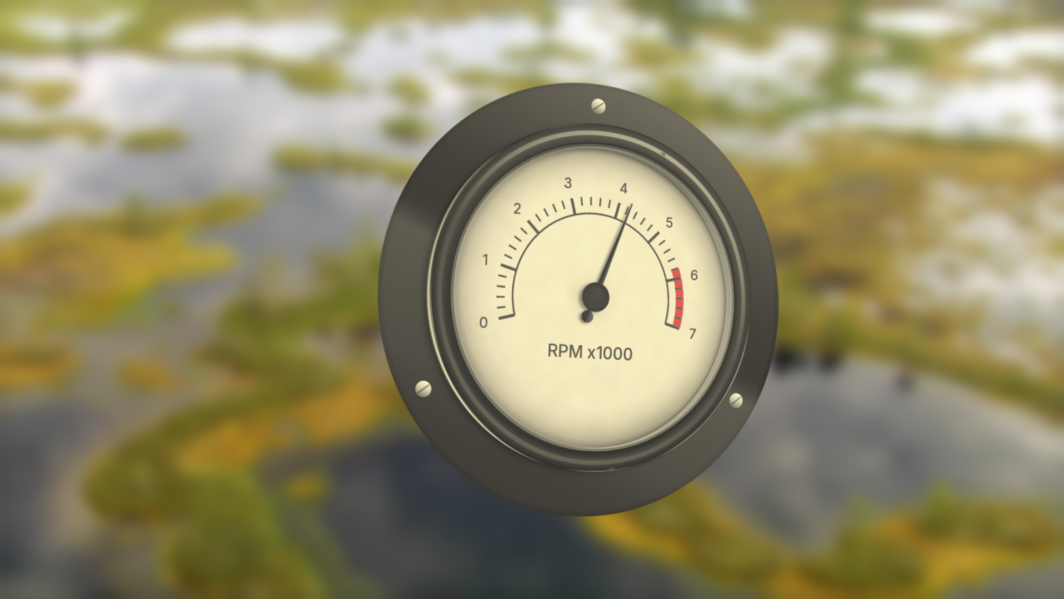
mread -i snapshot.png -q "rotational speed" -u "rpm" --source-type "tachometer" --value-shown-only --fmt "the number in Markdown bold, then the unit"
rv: **4200** rpm
